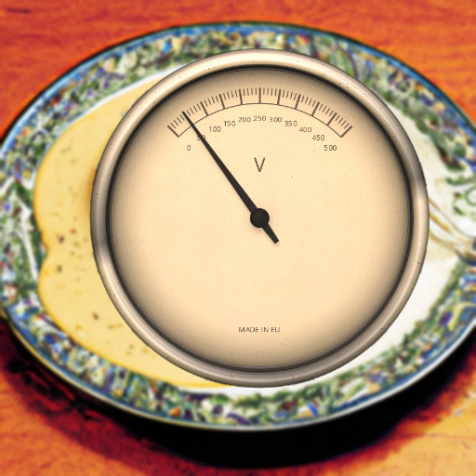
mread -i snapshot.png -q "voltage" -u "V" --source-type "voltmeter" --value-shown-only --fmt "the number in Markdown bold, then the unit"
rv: **50** V
